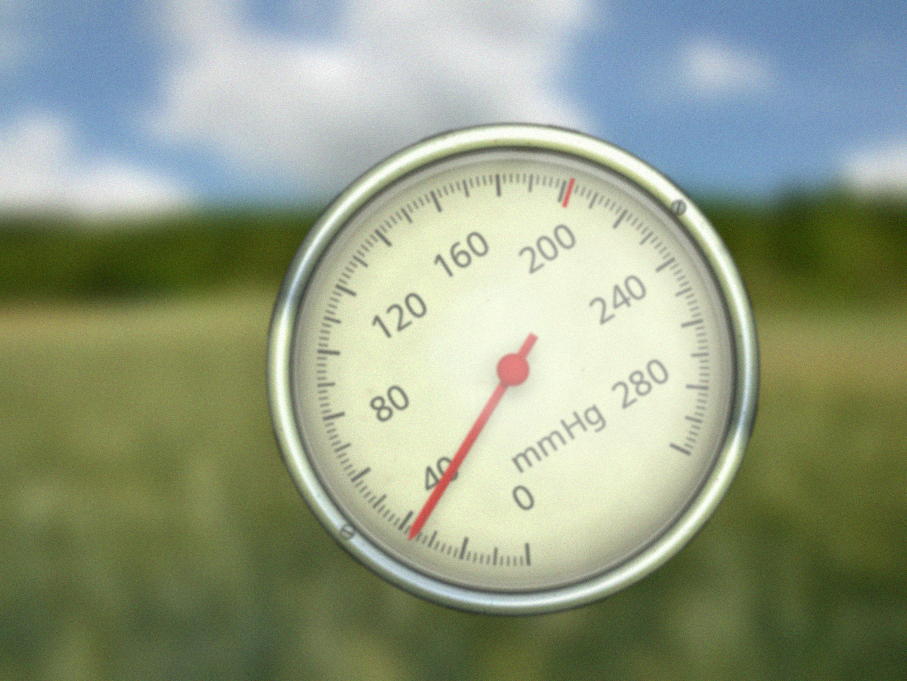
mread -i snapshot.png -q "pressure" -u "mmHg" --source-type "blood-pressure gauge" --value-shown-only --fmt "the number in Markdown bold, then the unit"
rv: **36** mmHg
